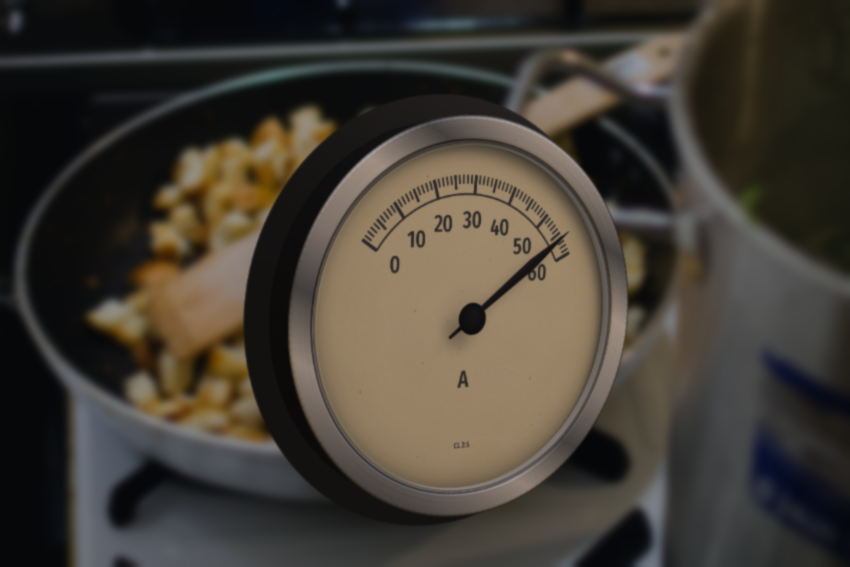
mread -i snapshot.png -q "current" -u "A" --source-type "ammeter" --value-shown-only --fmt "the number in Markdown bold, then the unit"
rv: **55** A
